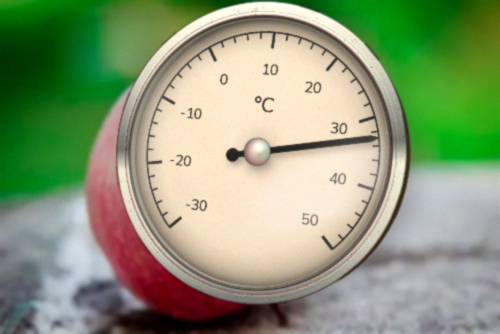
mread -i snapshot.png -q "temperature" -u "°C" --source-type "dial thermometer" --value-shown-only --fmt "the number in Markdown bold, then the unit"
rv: **33** °C
